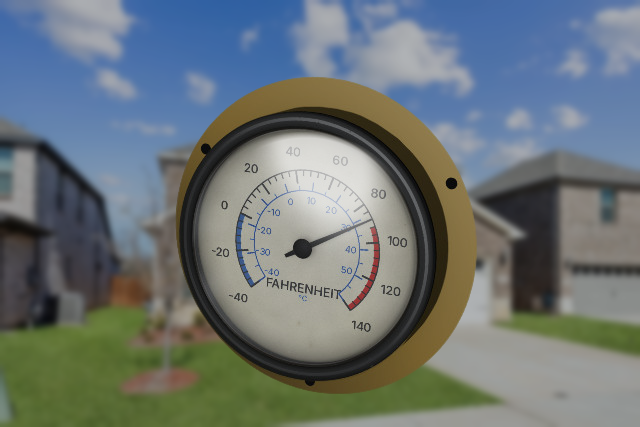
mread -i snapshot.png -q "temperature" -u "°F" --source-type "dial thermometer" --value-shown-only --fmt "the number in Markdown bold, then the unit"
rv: **88** °F
